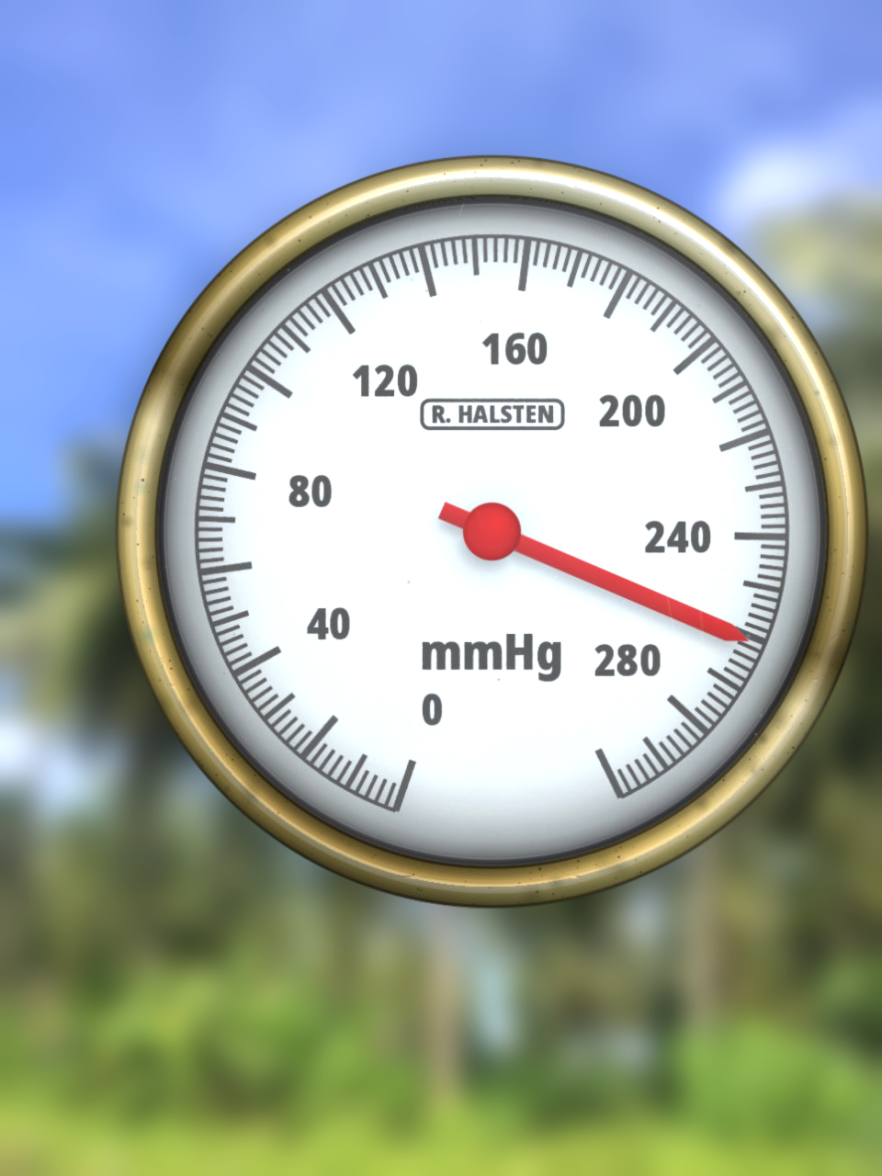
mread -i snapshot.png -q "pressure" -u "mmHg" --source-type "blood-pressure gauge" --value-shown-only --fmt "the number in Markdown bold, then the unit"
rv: **261** mmHg
